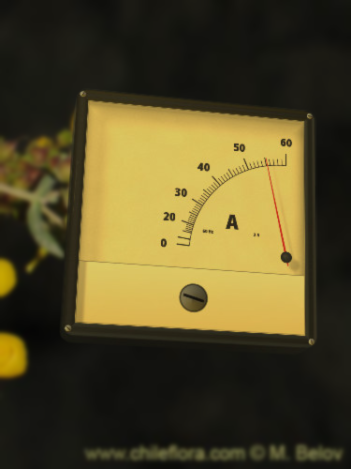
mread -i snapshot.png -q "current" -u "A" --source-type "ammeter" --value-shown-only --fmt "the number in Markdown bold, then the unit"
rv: **55** A
